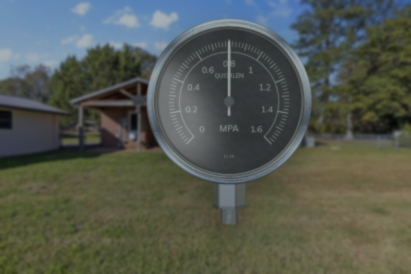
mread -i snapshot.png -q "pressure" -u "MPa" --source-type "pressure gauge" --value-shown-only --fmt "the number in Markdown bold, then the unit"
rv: **0.8** MPa
